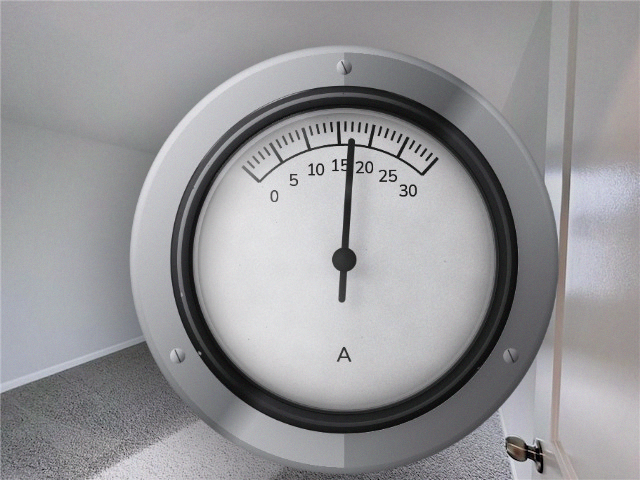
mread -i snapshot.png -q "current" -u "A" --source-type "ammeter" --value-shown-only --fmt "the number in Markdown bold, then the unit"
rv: **17** A
